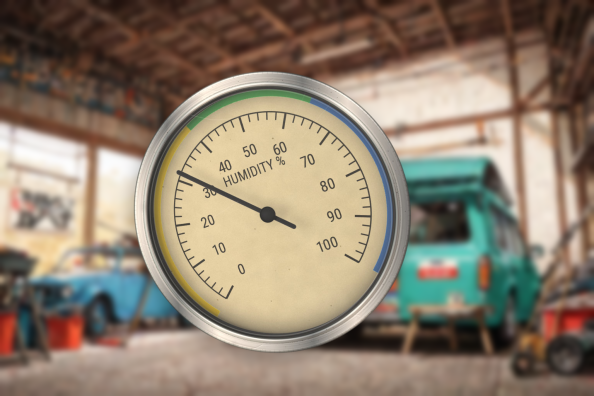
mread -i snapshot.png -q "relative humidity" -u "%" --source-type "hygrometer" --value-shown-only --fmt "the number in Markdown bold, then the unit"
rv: **32** %
